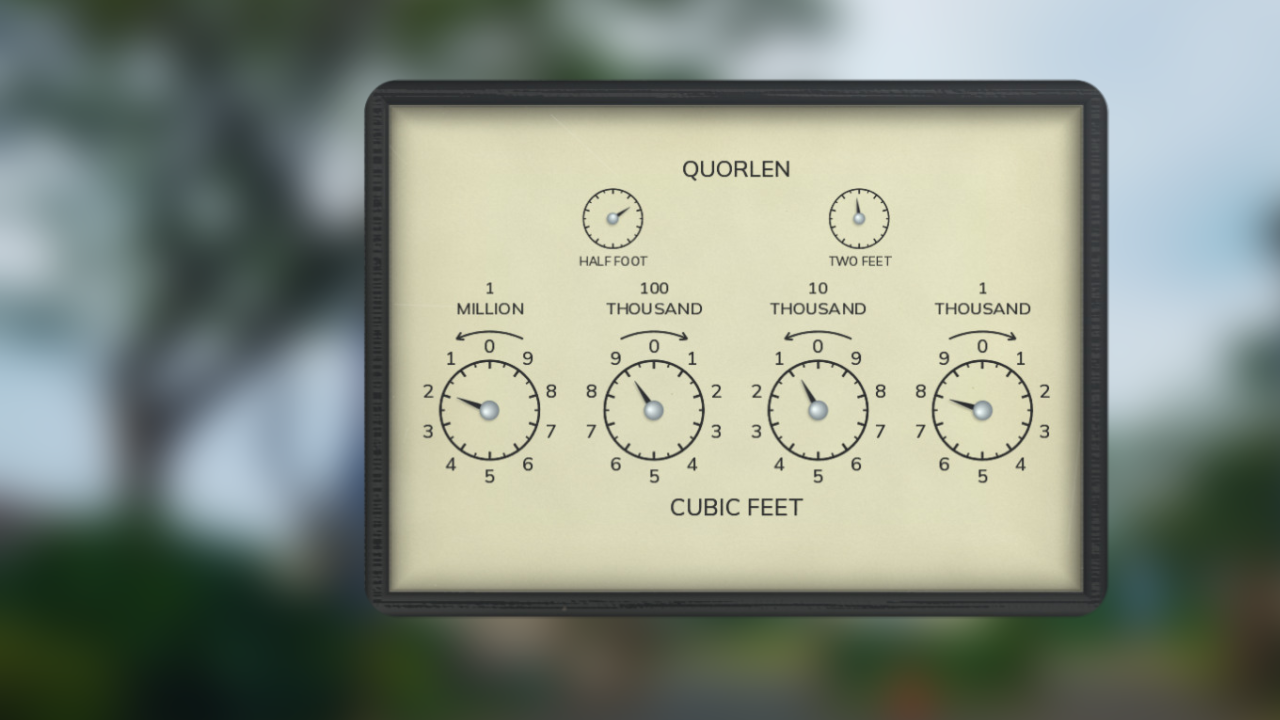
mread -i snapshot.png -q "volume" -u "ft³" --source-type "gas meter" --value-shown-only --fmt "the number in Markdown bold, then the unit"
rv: **190800** ft³
